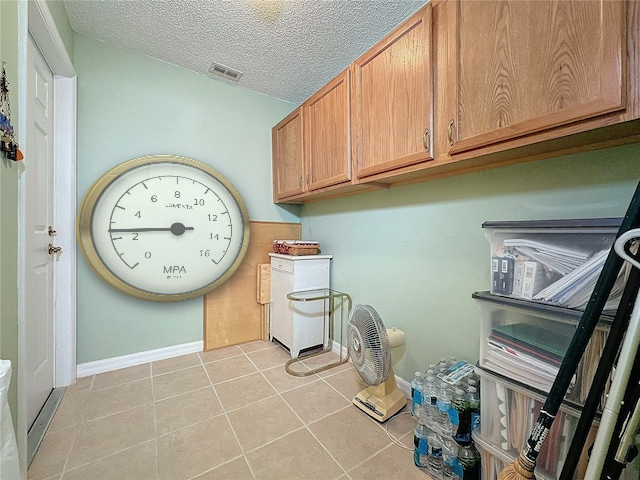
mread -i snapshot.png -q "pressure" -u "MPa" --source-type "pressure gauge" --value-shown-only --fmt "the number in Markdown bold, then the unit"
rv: **2.5** MPa
